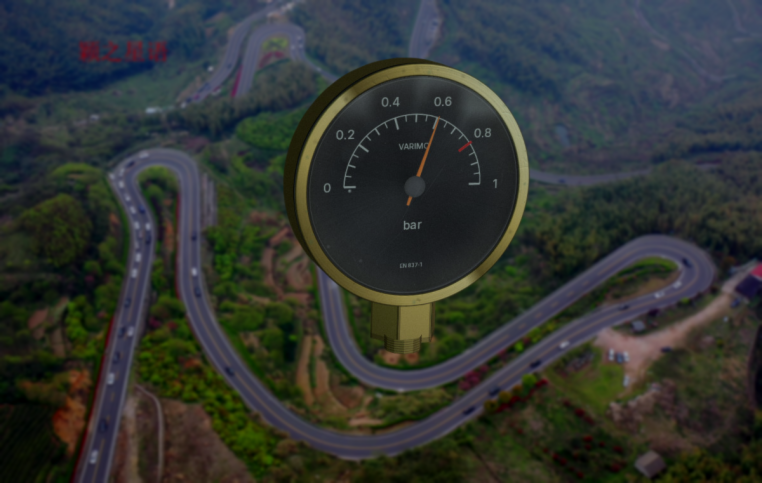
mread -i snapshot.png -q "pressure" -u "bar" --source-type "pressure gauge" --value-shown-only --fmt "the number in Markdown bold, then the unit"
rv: **0.6** bar
